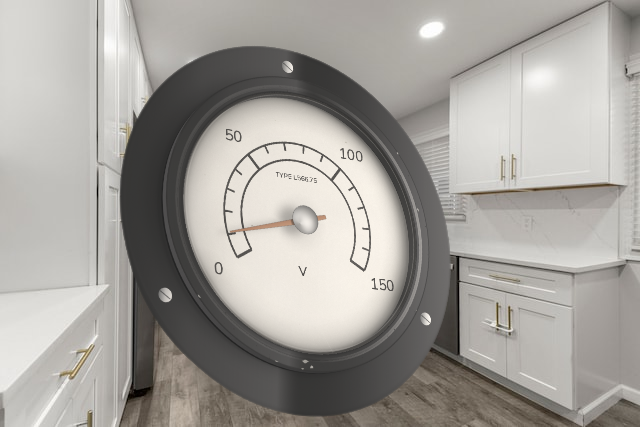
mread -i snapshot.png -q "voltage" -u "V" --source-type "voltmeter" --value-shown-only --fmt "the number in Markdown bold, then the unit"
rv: **10** V
